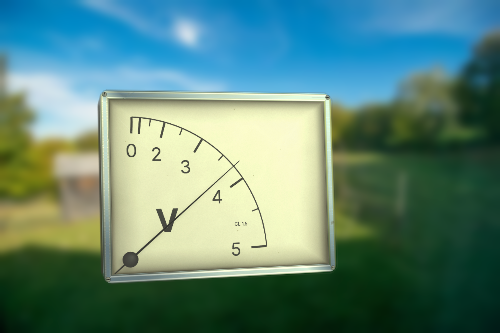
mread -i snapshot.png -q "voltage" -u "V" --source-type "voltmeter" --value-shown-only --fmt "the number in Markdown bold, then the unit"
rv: **3.75** V
